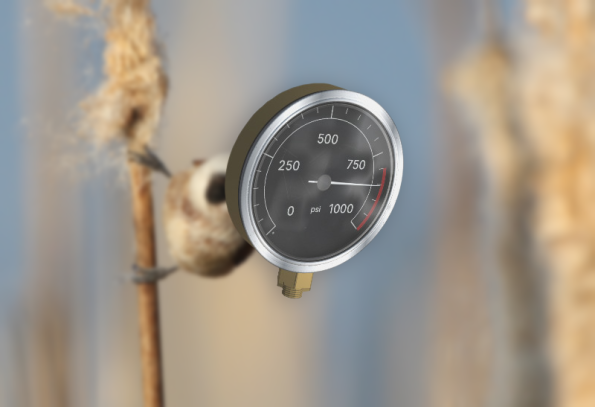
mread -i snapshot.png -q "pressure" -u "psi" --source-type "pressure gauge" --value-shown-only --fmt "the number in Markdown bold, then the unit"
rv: **850** psi
